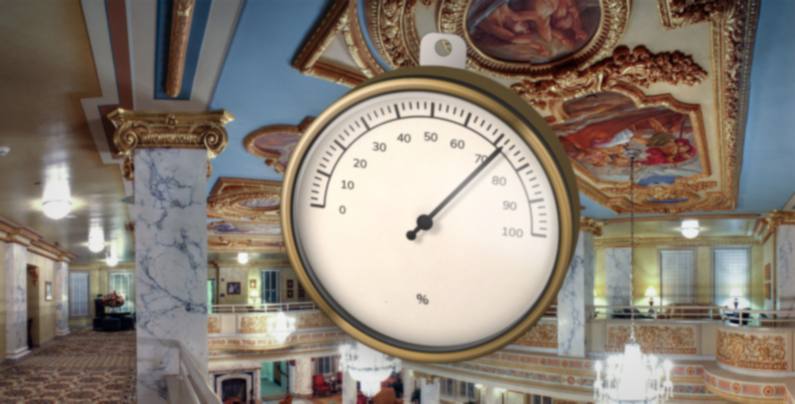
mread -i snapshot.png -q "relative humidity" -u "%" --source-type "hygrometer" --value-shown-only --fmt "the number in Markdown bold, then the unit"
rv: **72** %
